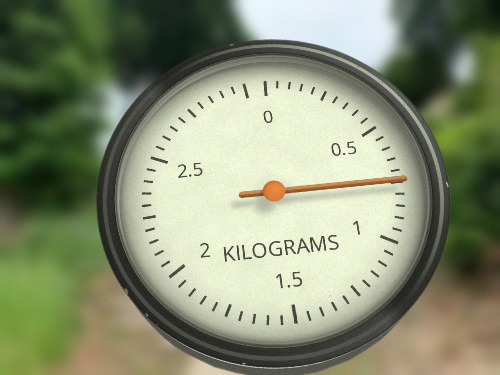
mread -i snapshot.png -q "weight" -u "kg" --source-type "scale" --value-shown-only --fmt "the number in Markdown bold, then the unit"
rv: **0.75** kg
